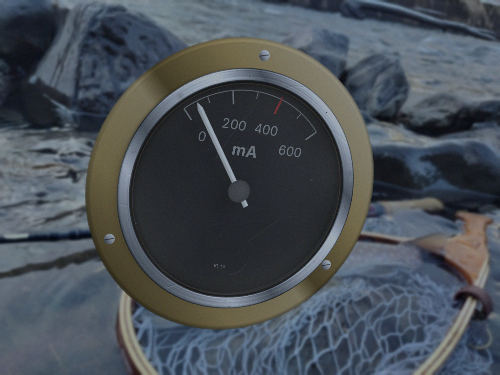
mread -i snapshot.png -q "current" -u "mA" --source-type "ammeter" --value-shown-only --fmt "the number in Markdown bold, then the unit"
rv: **50** mA
